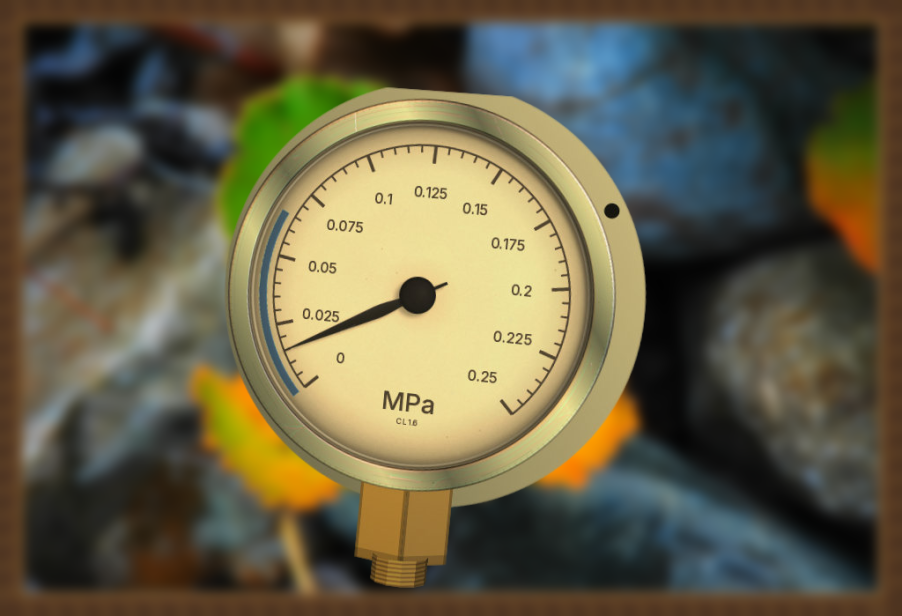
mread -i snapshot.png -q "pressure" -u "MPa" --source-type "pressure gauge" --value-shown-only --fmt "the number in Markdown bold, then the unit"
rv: **0.015** MPa
